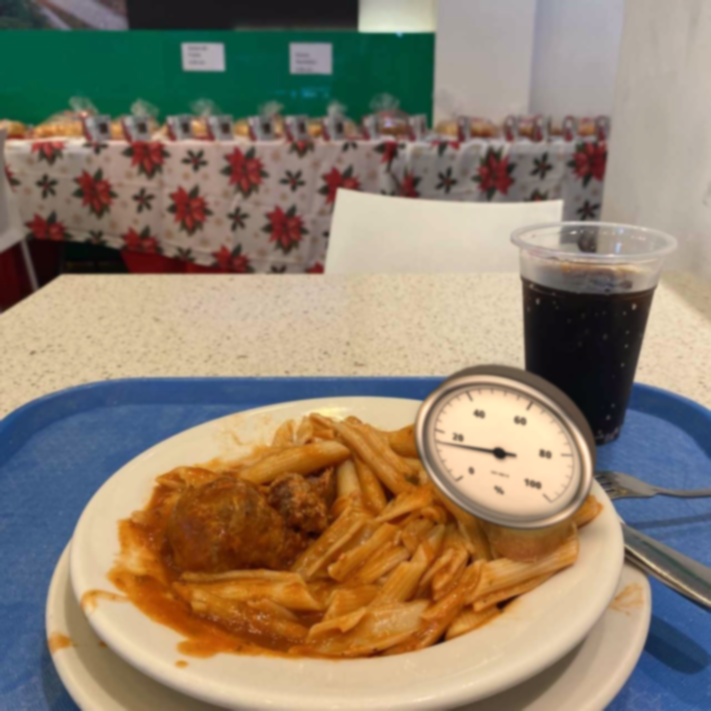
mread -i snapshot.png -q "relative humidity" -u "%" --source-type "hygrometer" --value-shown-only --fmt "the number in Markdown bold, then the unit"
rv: **16** %
